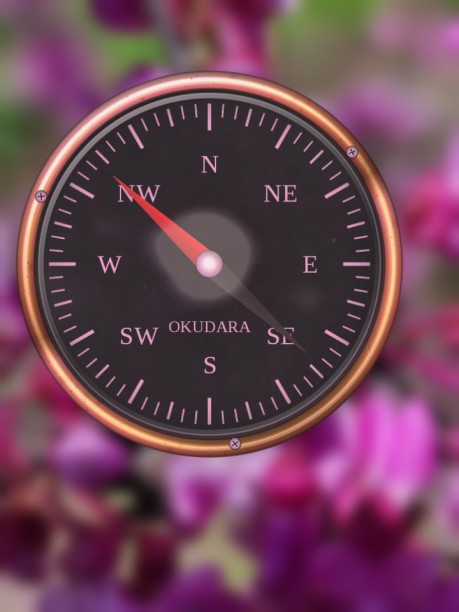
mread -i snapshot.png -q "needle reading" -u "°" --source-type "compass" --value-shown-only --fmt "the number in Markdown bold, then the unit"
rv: **312.5** °
